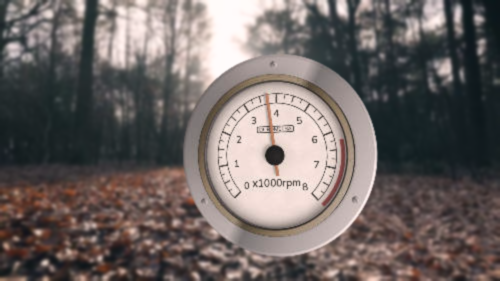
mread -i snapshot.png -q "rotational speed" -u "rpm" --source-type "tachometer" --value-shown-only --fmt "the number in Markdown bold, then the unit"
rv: **3750** rpm
